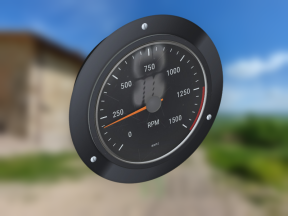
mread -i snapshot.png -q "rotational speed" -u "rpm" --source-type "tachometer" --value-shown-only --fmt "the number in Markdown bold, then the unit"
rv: **200** rpm
